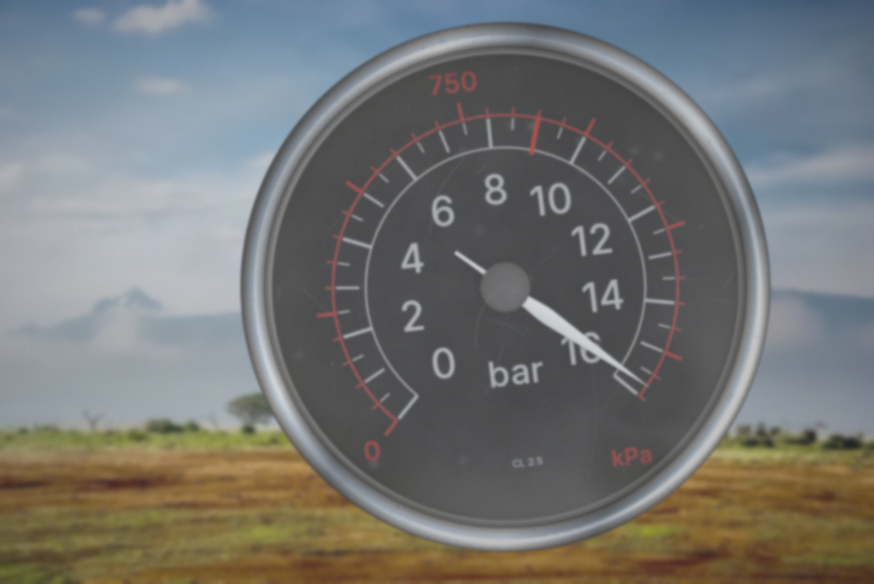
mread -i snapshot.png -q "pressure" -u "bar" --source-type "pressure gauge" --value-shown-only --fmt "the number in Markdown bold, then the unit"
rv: **15.75** bar
